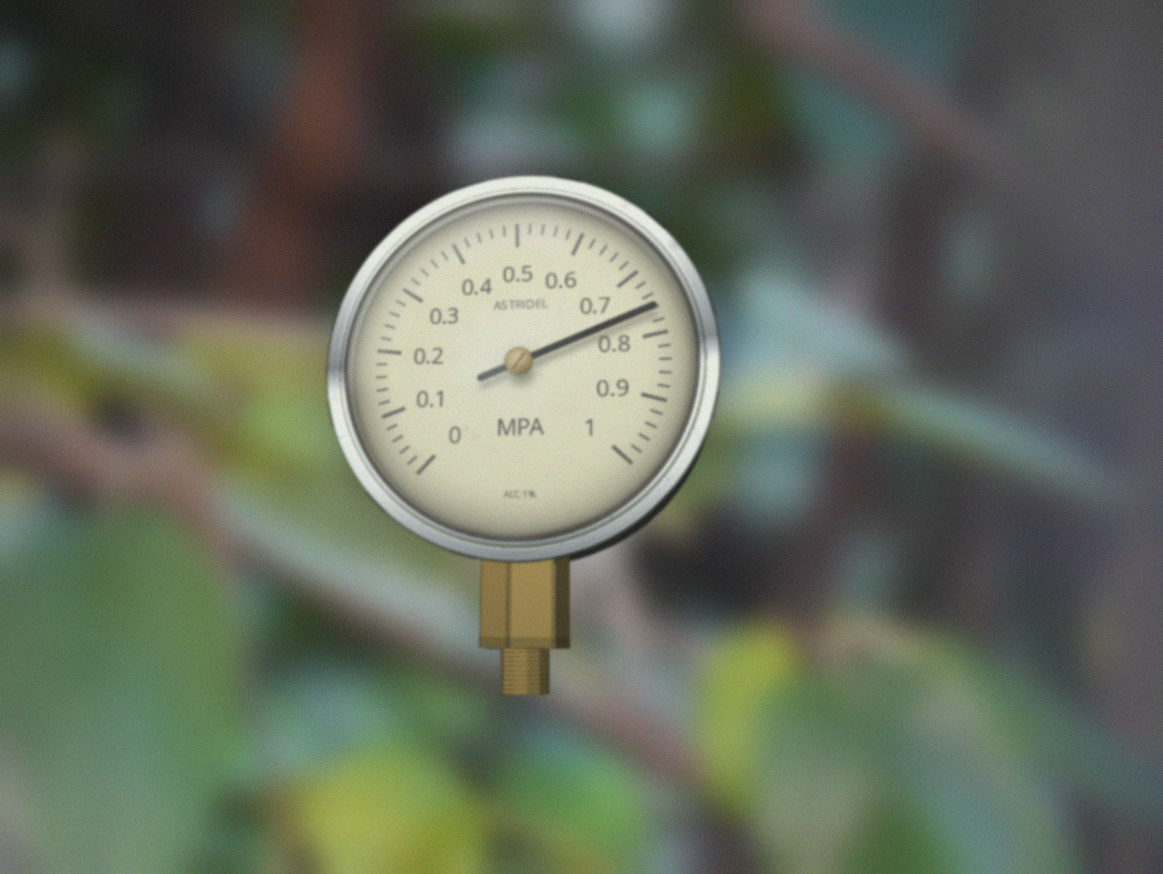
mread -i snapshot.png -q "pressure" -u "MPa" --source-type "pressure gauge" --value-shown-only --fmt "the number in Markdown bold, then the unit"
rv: **0.76** MPa
